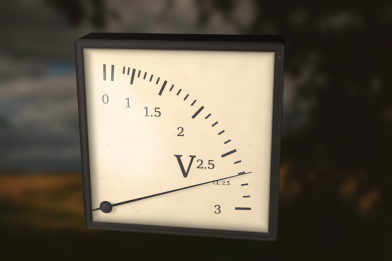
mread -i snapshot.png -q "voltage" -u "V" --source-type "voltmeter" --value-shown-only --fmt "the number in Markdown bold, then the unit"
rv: **2.7** V
